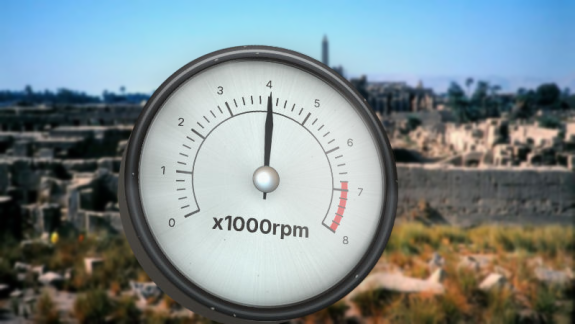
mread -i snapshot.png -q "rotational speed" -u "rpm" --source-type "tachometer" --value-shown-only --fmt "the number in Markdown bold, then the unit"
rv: **4000** rpm
